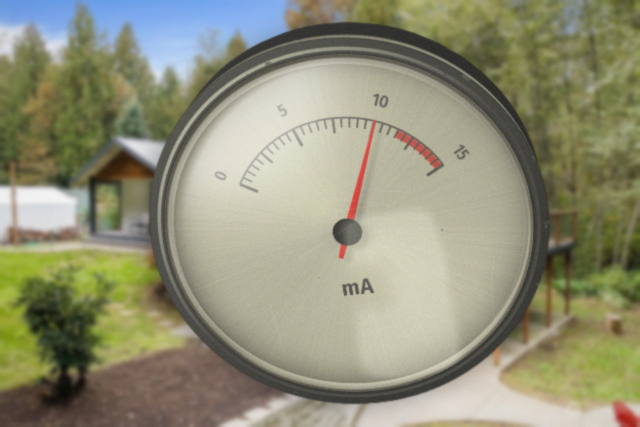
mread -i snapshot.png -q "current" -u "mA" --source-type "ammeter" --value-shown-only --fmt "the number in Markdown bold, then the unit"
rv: **10** mA
